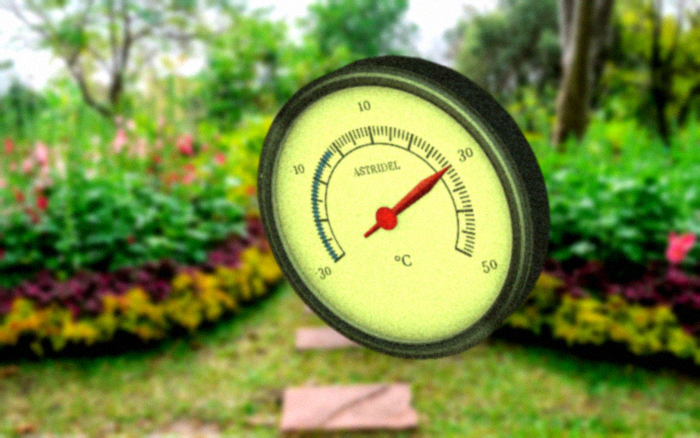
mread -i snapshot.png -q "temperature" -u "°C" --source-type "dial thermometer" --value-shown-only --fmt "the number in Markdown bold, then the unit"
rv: **30** °C
